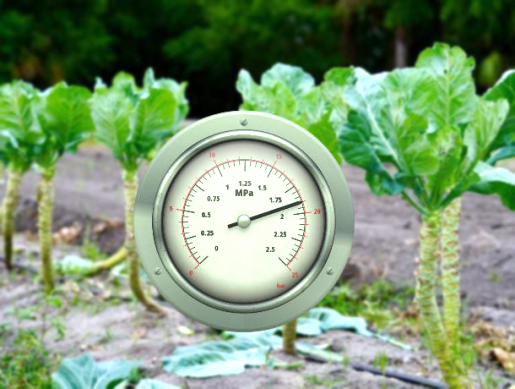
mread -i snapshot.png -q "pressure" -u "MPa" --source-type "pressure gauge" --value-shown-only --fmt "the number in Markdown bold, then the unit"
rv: **1.9** MPa
